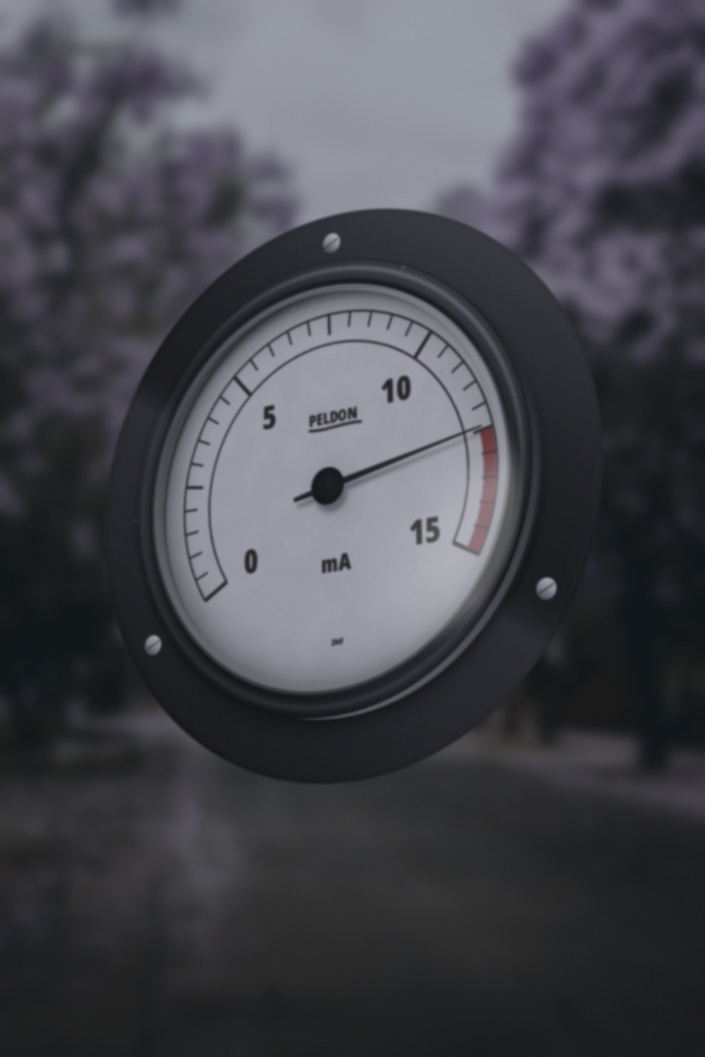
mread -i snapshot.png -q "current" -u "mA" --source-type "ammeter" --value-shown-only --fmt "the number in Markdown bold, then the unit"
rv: **12.5** mA
